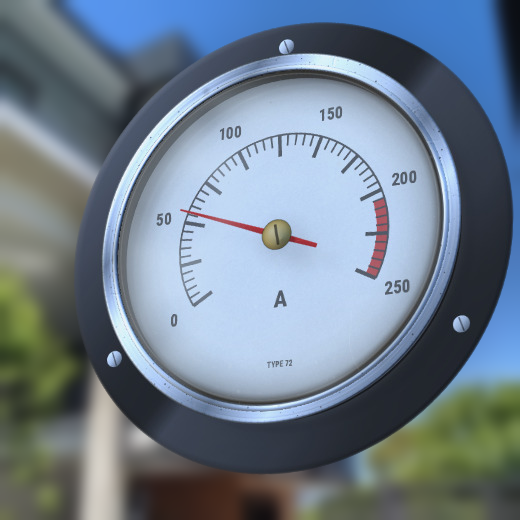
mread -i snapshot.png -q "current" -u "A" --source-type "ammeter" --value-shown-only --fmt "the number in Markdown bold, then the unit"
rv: **55** A
